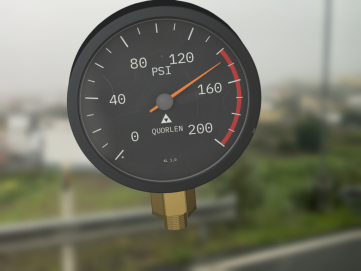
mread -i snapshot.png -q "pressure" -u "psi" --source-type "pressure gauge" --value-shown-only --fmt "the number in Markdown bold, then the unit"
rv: **145** psi
